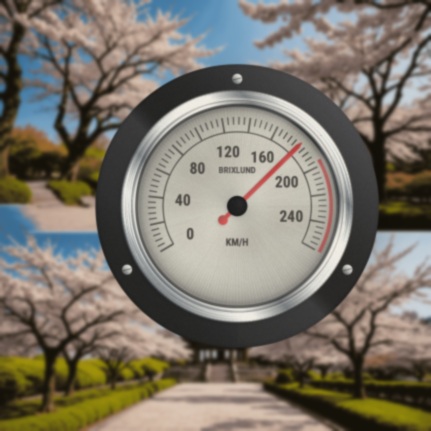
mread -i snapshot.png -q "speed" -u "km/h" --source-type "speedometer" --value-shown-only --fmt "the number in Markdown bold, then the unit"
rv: **180** km/h
